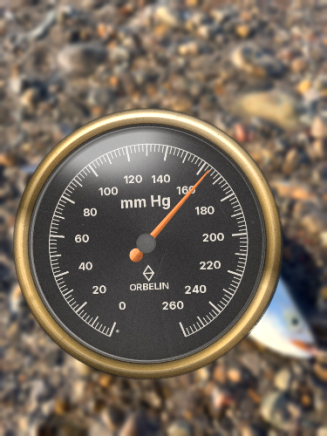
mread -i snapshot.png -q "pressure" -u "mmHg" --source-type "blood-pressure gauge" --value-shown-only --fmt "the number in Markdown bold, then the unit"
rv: **164** mmHg
